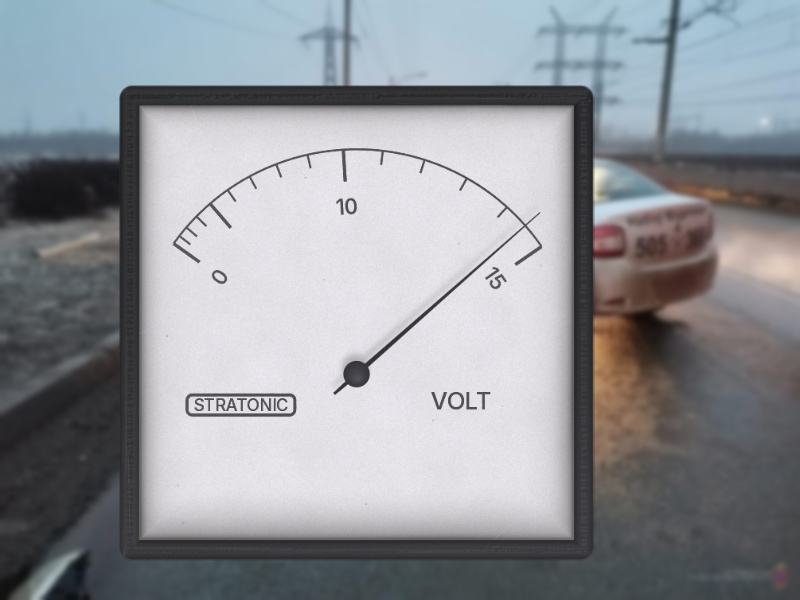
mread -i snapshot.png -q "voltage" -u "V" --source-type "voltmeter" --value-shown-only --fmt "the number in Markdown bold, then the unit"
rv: **14.5** V
